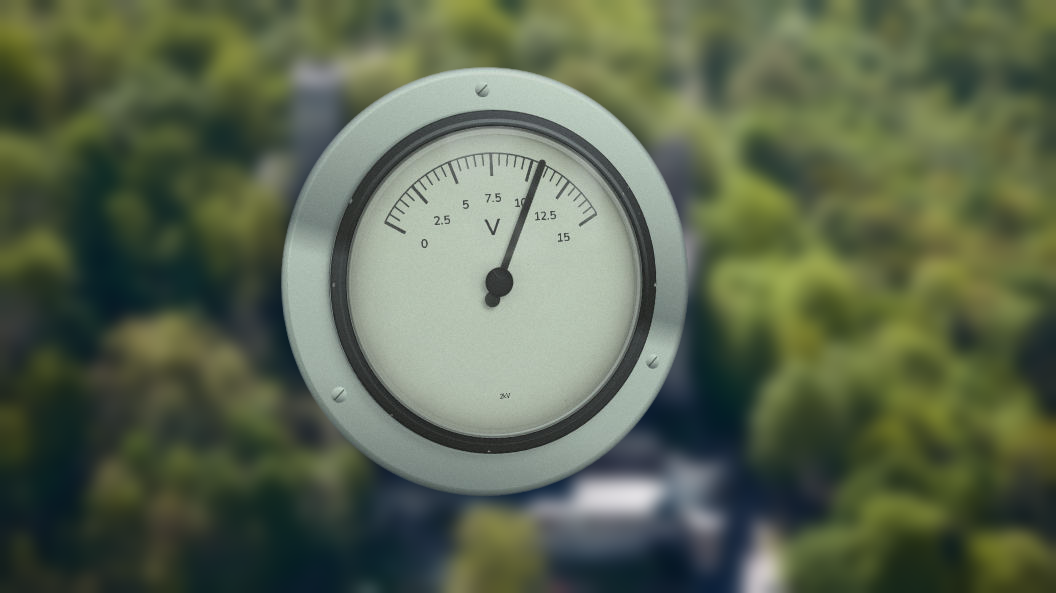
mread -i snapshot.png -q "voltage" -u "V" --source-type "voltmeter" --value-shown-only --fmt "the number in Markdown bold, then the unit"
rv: **10.5** V
